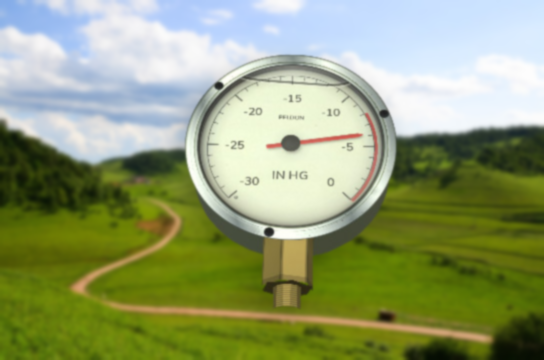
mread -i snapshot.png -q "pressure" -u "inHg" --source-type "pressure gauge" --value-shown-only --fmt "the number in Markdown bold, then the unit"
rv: **-6** inHg
